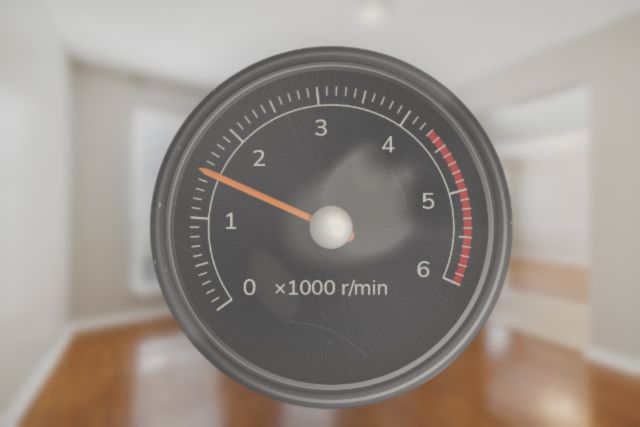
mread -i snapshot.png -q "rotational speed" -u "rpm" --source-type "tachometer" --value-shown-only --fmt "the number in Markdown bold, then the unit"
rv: **1500** rpm
